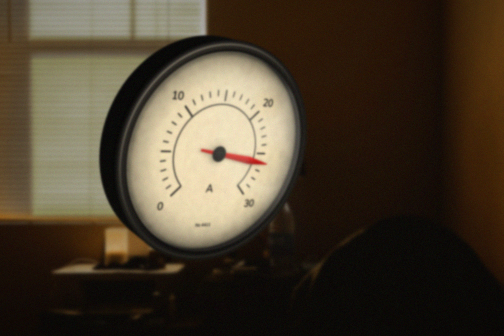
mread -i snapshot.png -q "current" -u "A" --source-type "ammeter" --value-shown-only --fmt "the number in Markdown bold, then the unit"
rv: **26** A
